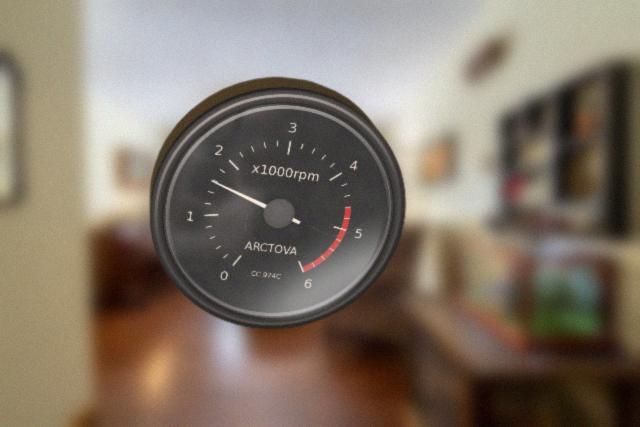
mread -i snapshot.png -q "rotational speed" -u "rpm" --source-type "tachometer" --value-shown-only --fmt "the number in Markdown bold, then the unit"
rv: **1600** rpm
